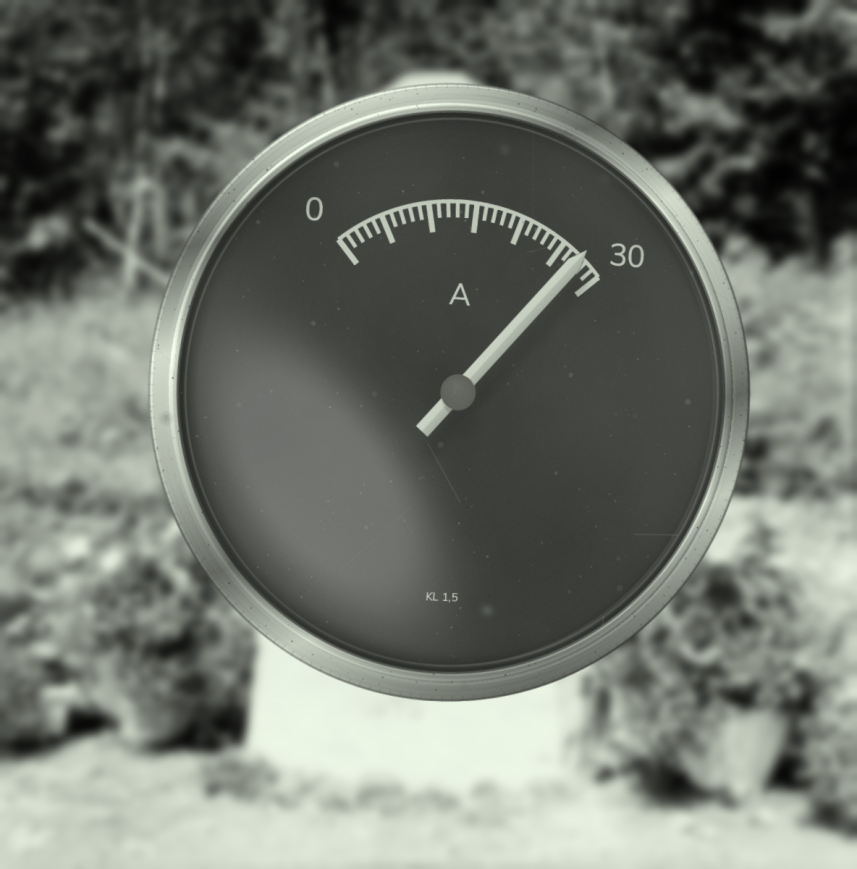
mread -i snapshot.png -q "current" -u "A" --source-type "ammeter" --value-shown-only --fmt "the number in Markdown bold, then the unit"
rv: **27** A
